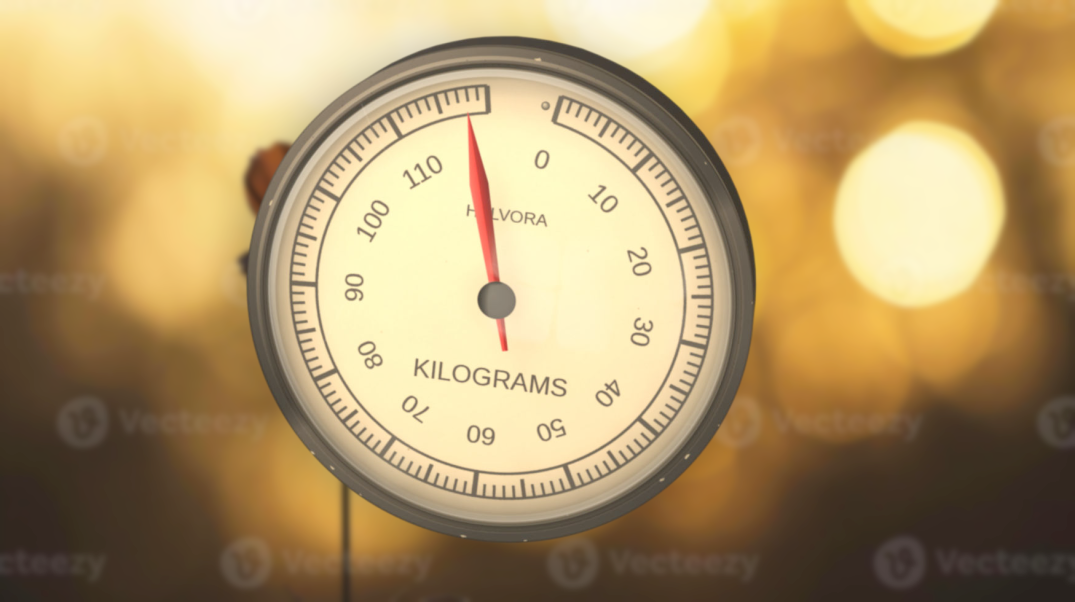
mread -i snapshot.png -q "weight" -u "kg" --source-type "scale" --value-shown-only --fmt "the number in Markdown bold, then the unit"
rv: **118** kg
